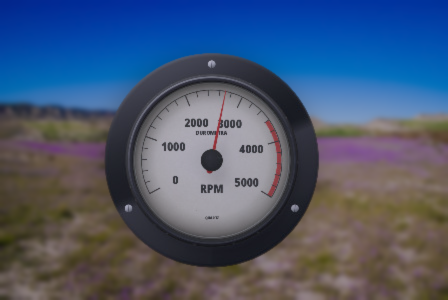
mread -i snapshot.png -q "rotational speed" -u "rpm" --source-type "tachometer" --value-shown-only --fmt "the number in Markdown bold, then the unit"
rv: **2700** rpm
